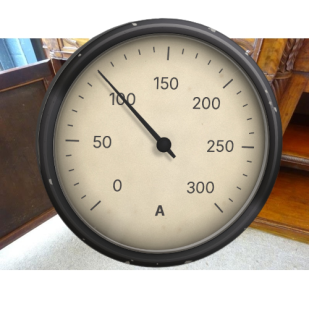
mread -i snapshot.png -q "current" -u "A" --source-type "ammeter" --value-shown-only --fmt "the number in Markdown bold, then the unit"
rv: **100** A
